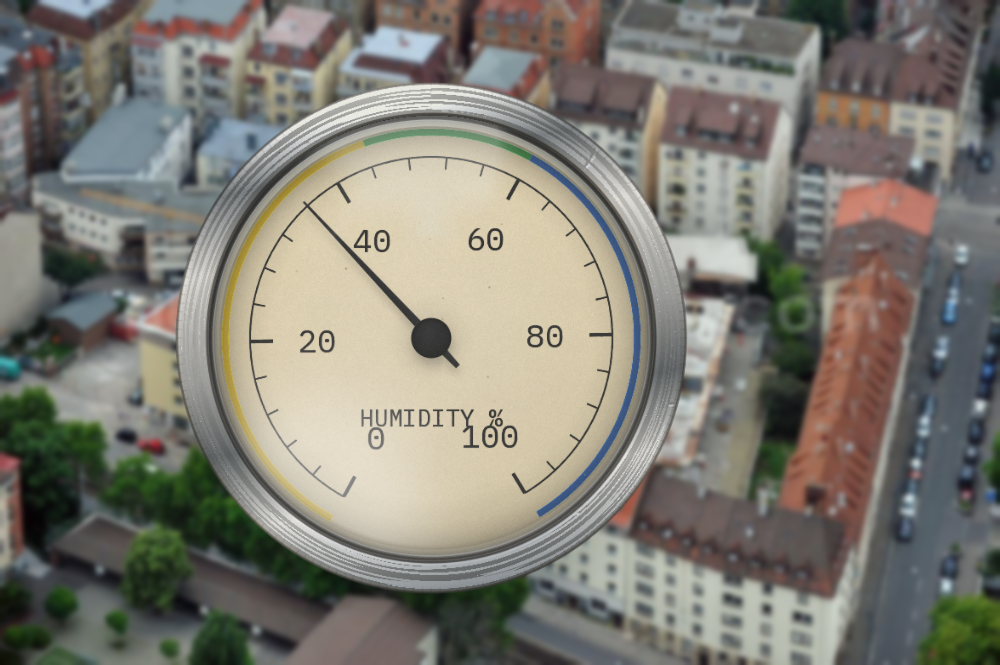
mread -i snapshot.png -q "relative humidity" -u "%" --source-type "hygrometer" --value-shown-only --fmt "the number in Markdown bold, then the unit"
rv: **36** %
